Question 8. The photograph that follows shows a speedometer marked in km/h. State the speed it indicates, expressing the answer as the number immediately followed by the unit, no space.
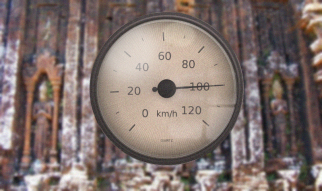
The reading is 100km/h
